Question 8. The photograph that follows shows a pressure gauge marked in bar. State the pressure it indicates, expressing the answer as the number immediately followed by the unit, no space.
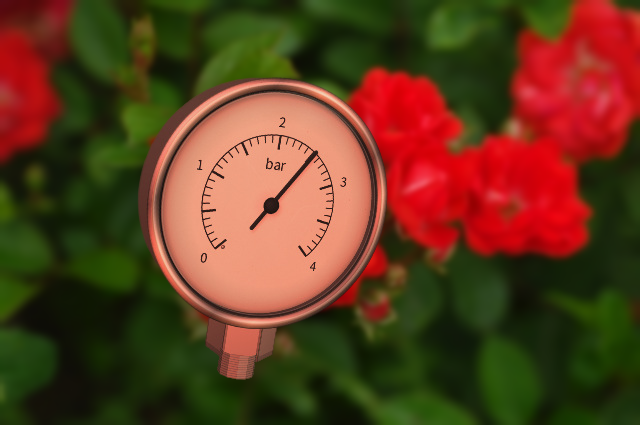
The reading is 2.5bar
